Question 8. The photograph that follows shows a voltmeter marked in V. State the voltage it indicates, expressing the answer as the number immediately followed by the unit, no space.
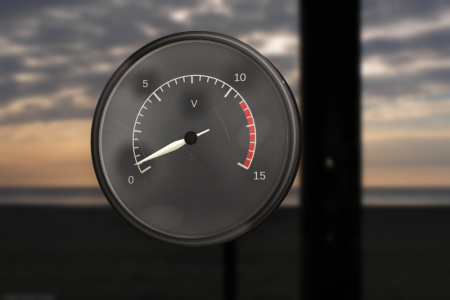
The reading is 0.5V
